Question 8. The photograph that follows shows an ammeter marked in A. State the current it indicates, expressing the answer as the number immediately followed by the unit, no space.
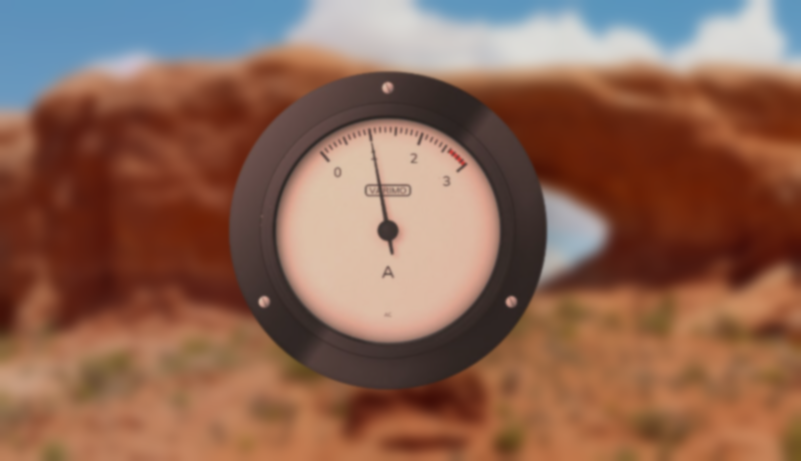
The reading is 1A
